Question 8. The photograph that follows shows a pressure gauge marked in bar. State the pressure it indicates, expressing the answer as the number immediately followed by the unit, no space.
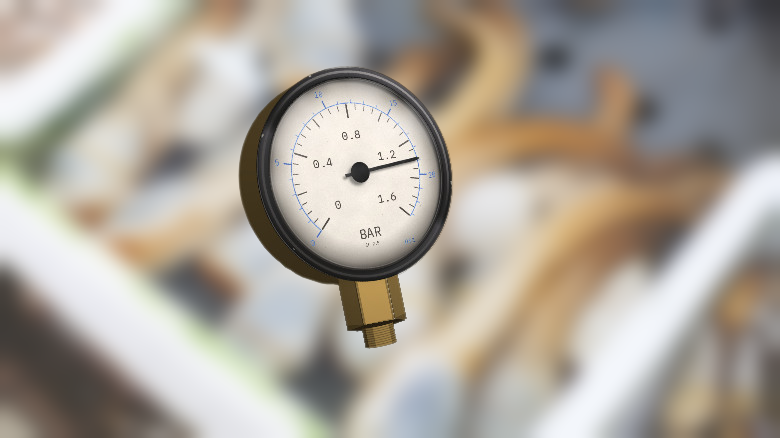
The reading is 1.3bar
